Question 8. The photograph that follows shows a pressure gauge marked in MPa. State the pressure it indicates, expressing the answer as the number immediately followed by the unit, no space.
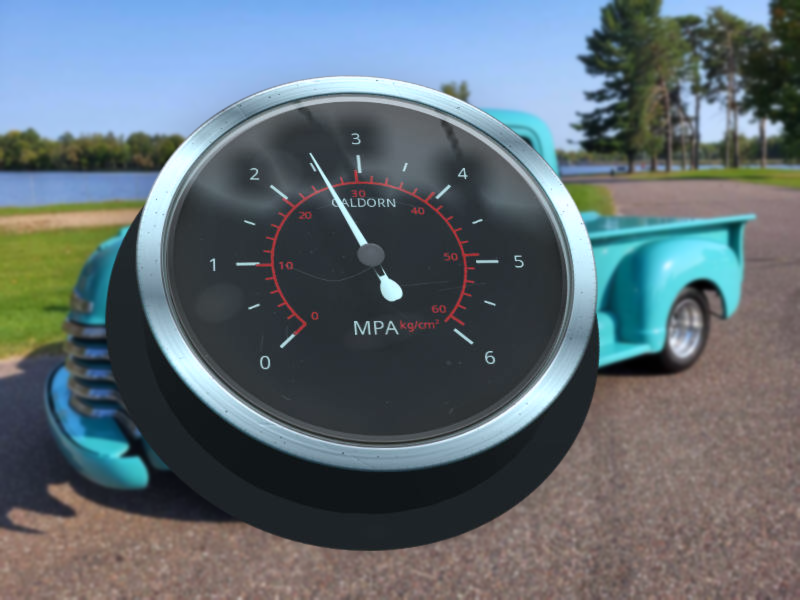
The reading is 2.5MPa
